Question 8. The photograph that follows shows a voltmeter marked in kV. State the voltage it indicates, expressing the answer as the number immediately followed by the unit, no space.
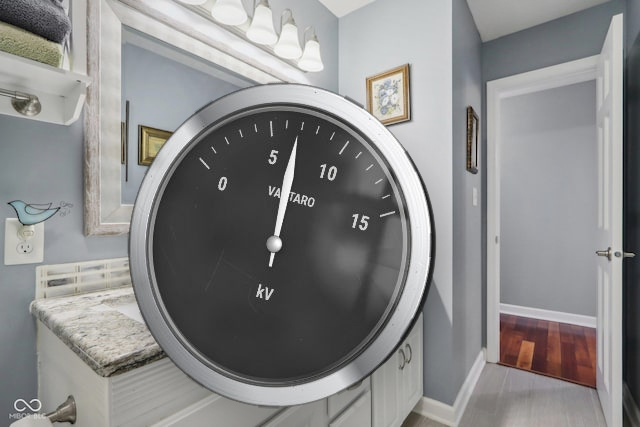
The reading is 7kV
